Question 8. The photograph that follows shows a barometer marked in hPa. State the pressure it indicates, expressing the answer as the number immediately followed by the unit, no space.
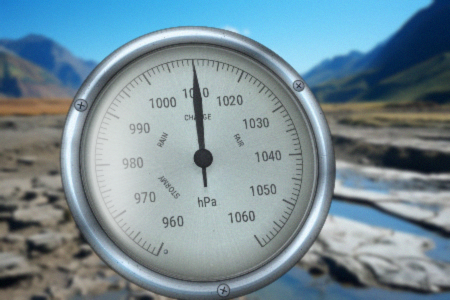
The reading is 1010hPa
